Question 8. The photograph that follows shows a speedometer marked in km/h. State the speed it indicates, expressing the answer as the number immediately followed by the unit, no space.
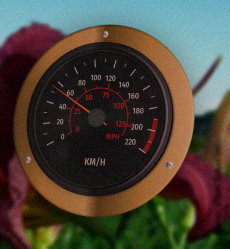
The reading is 55km/h
